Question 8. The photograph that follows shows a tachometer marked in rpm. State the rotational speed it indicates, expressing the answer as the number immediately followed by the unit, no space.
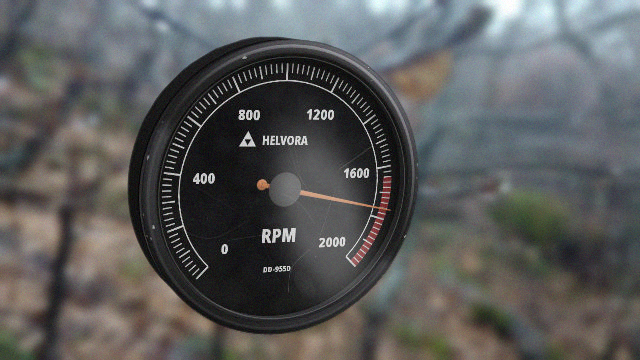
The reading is 1760rpm
